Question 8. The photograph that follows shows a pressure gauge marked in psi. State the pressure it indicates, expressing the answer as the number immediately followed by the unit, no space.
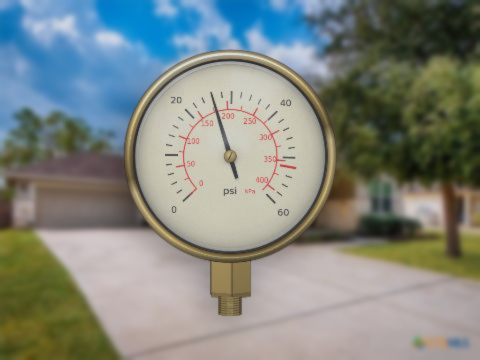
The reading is 26psi
